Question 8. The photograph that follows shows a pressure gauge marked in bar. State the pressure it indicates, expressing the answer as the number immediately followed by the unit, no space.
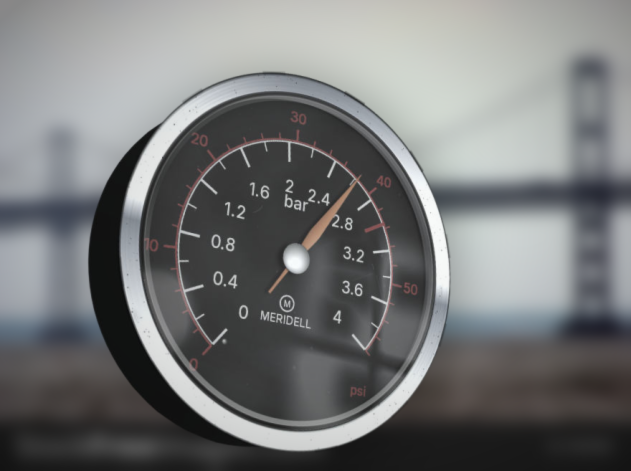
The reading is 2.6bar
